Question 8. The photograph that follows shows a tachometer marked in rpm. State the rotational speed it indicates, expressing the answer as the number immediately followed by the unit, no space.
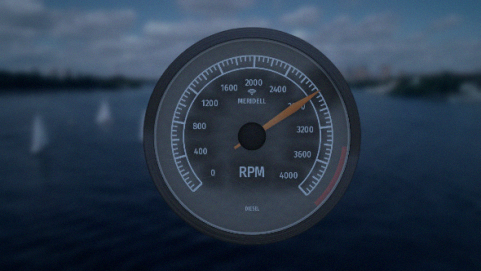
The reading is 2800rpm
